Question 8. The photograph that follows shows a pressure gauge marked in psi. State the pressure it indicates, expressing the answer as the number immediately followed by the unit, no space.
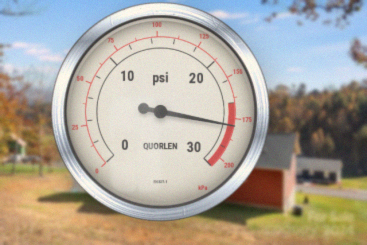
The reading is 26psi
